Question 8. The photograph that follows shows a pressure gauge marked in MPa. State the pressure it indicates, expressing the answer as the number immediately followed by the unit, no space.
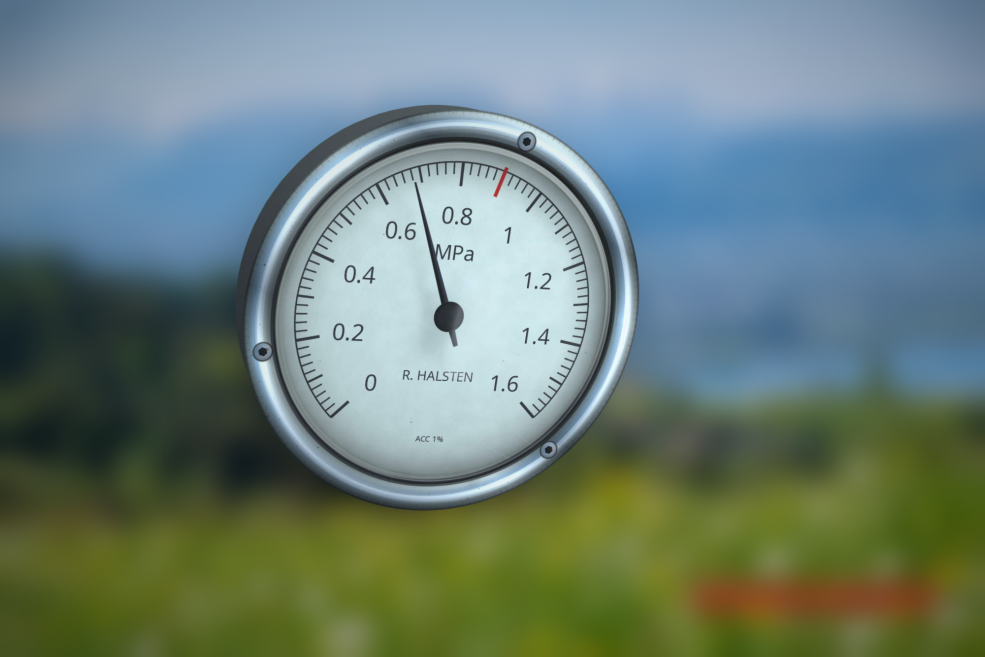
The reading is 0.68MPa
